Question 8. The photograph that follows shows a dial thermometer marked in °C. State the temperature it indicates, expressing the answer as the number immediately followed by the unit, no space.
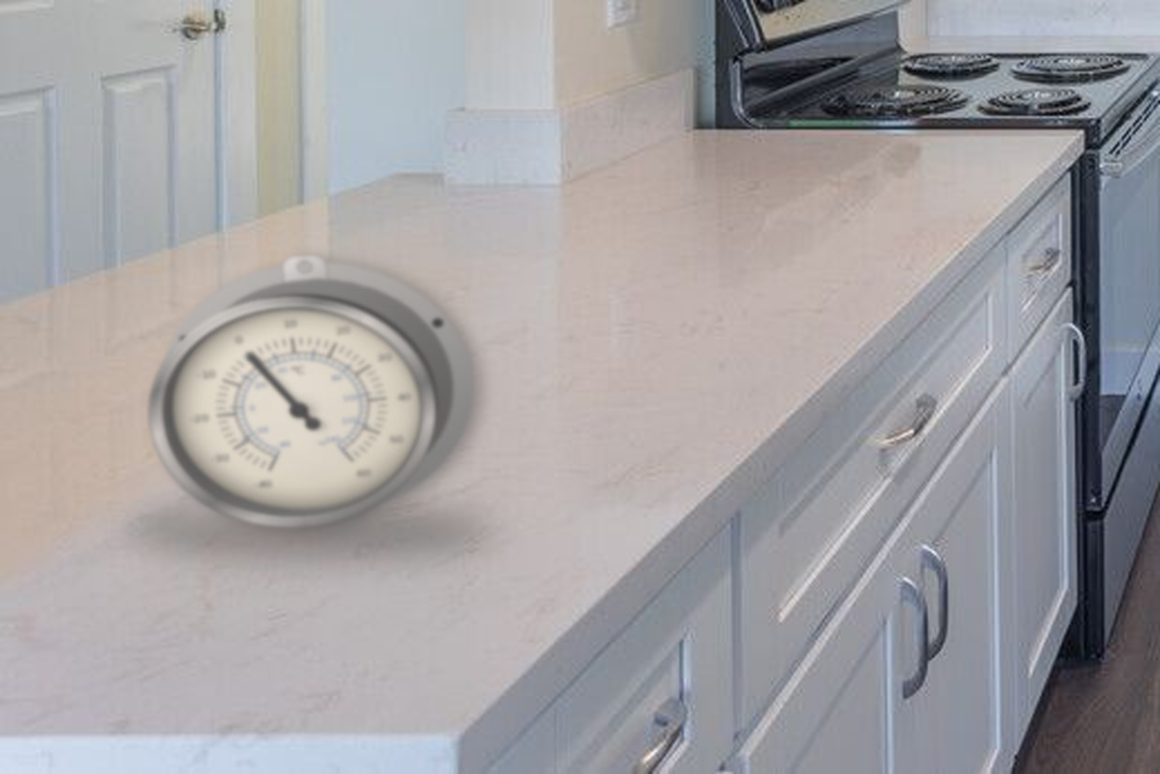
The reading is 0°C
